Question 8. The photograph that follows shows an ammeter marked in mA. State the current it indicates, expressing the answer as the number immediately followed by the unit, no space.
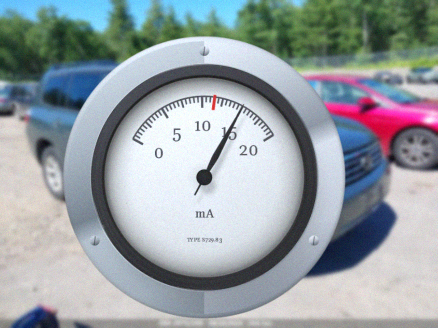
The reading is 15mA
